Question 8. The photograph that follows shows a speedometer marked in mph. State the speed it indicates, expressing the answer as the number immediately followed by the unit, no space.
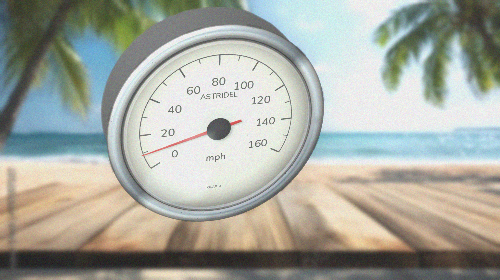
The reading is 10mph
